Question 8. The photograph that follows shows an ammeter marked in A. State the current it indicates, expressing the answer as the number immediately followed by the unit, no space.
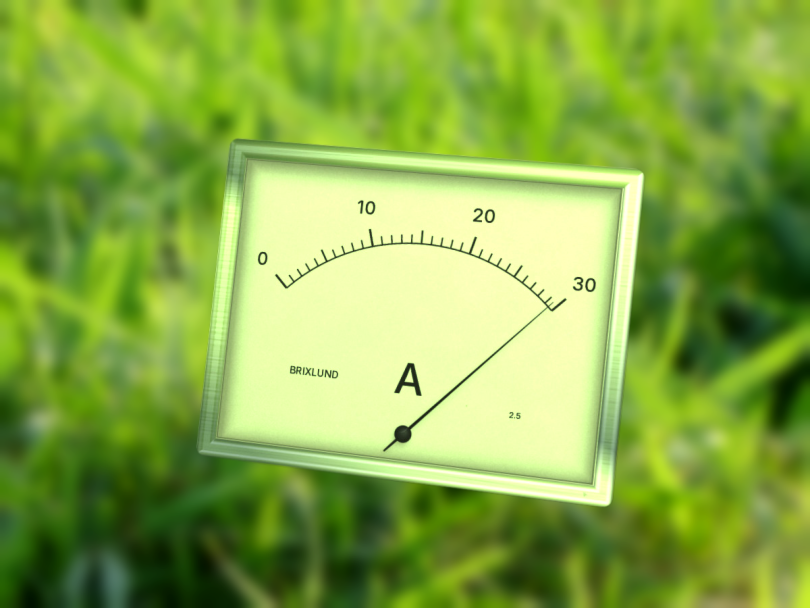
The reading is 29.5A
